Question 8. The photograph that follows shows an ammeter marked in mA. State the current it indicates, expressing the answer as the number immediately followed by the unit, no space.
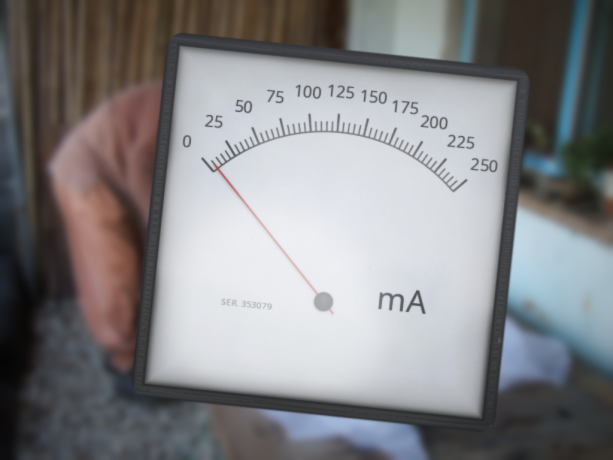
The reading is 5mA
